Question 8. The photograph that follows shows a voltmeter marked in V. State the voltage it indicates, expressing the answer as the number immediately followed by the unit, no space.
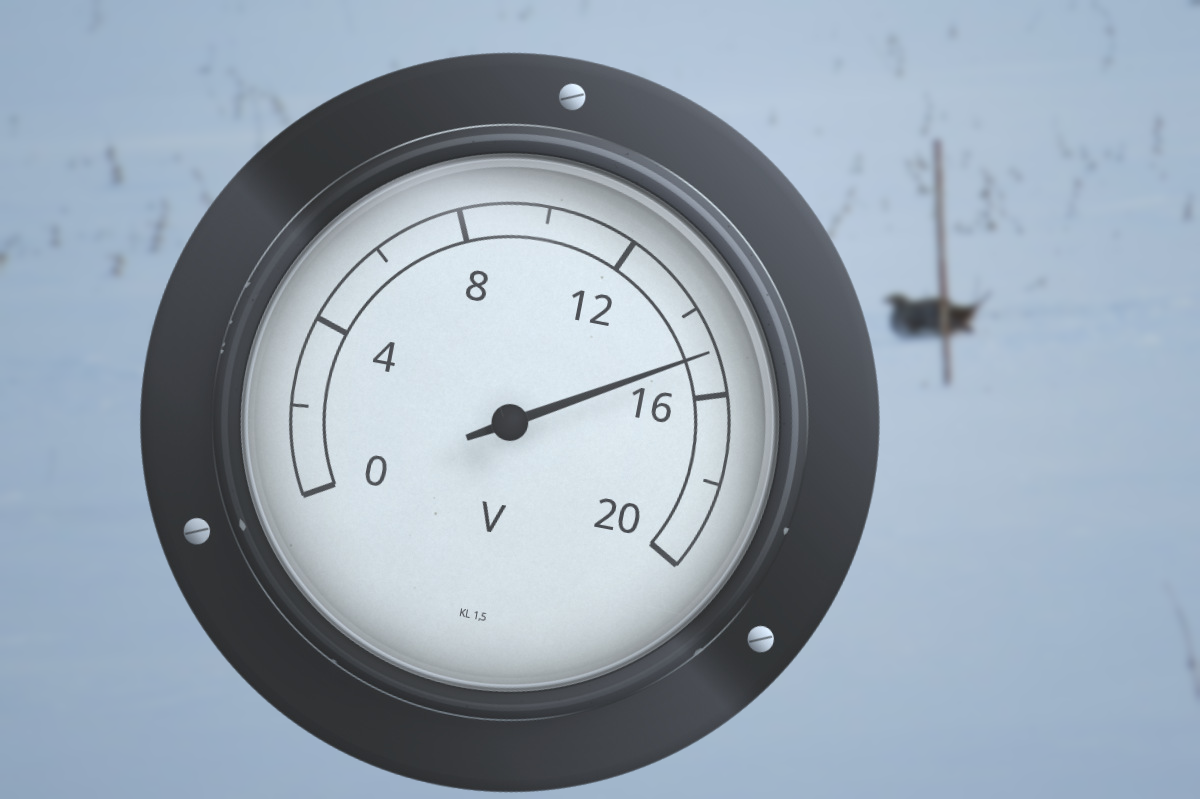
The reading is 15V
